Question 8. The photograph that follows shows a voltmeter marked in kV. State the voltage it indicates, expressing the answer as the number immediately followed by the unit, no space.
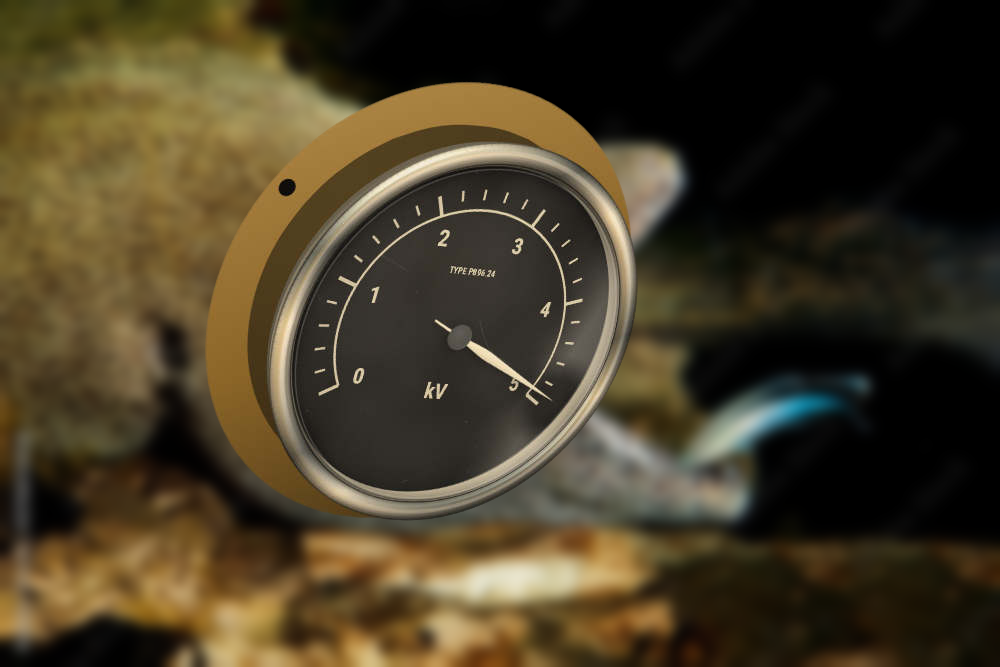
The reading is 4.9kV
